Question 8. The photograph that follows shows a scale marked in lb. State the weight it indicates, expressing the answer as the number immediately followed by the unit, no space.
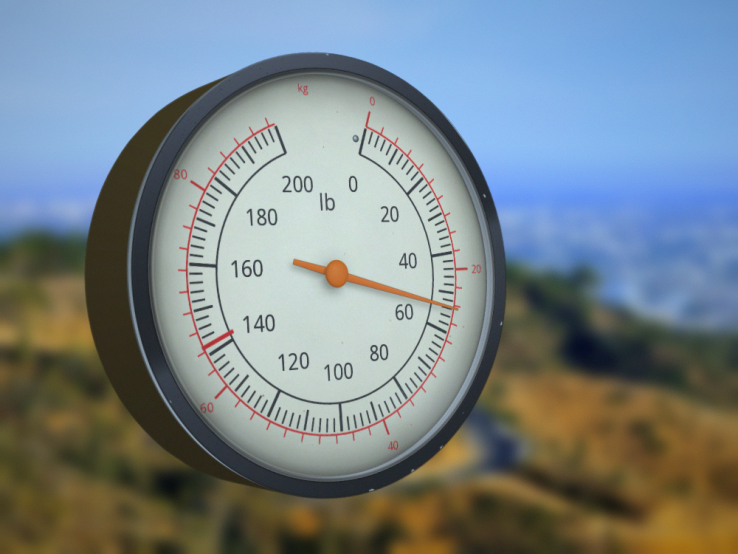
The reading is 54lb
